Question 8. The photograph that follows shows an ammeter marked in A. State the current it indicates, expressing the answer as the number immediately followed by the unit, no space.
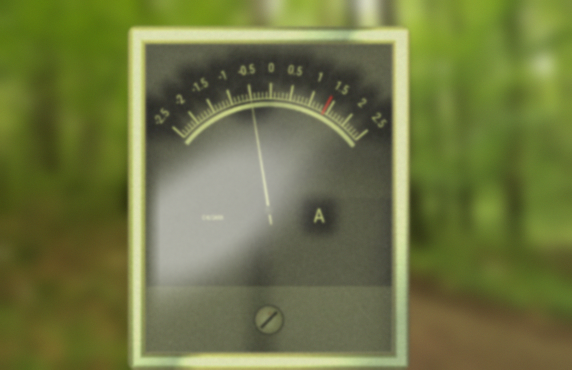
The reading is -0.5A
